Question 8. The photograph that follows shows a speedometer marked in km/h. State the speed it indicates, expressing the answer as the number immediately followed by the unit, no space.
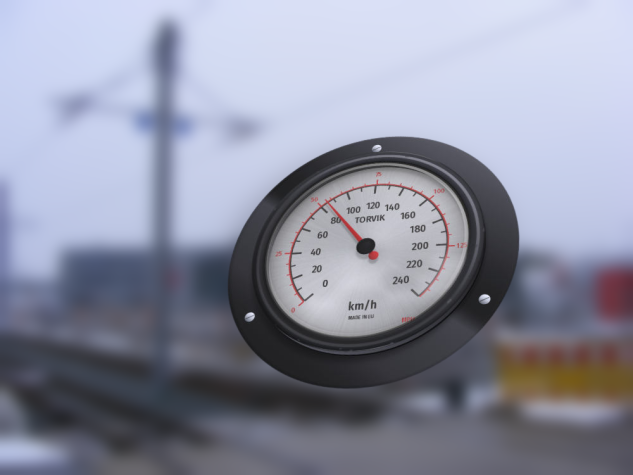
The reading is 85km/h
